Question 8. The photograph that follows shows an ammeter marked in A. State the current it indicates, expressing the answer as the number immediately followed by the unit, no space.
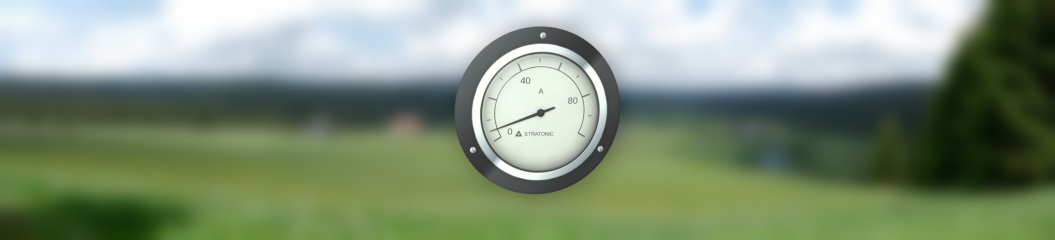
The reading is 5A
